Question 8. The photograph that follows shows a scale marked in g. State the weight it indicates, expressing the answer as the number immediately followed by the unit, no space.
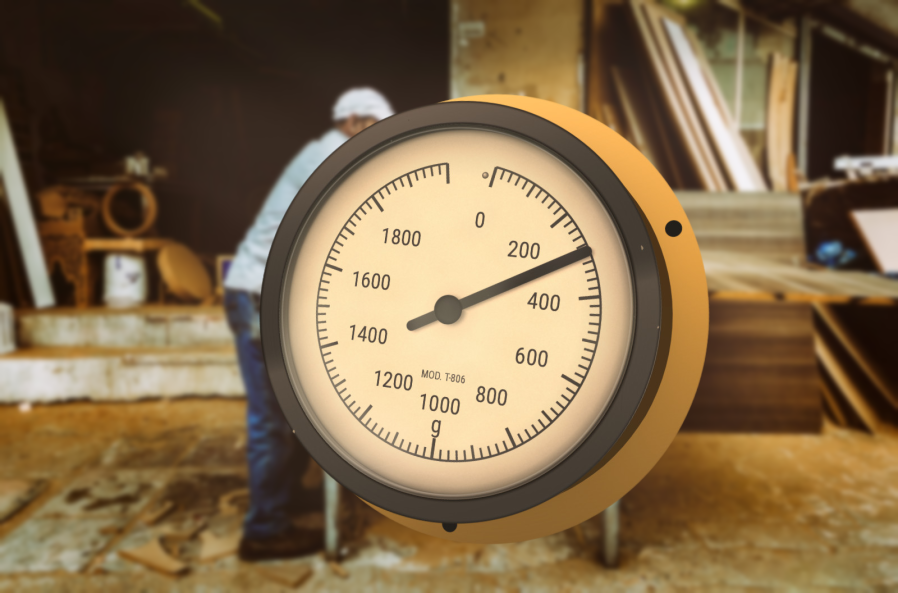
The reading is 300g
